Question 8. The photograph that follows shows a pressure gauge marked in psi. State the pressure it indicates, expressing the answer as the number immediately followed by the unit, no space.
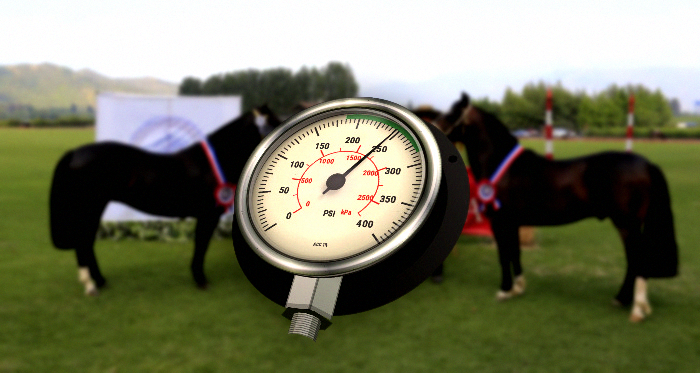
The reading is 250psi
